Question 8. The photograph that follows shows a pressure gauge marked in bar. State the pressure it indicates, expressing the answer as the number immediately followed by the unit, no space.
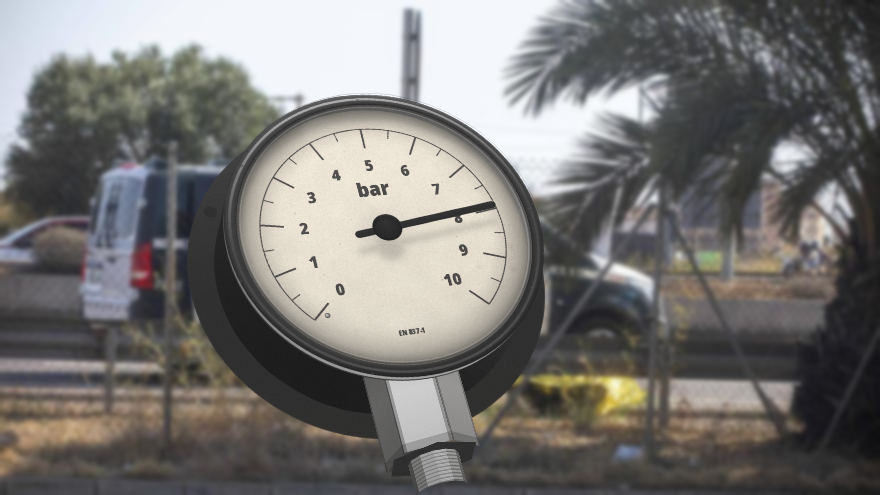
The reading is 8bar
